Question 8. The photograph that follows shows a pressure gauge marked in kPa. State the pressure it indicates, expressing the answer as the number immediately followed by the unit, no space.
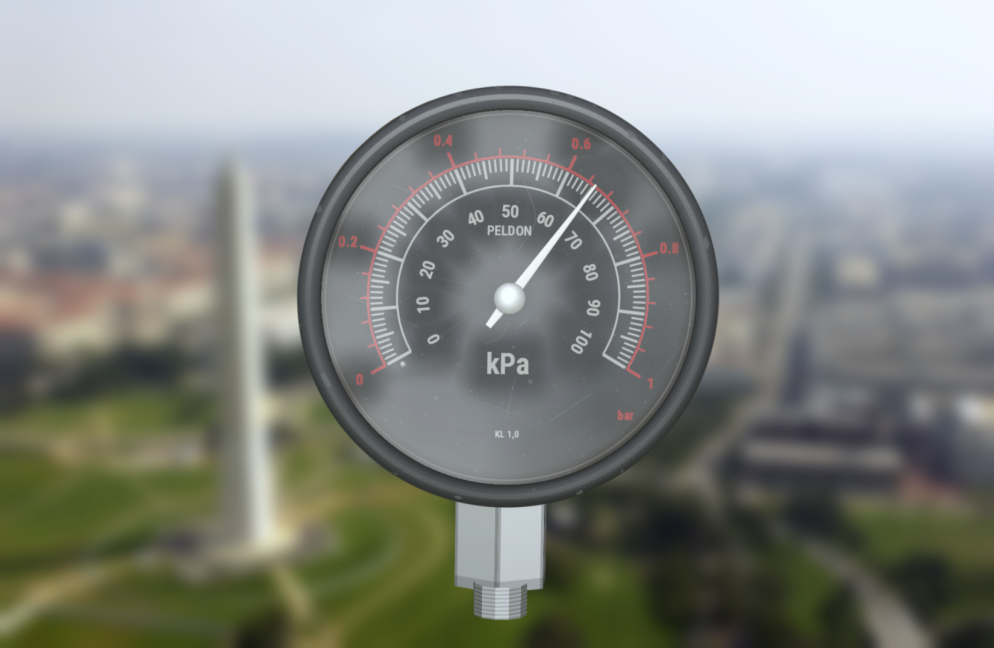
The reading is 65kPa
